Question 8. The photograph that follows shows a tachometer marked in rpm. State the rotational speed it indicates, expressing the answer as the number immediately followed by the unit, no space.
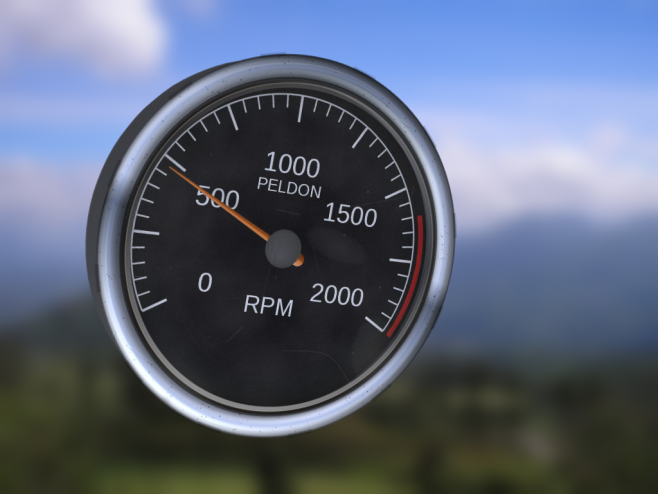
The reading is 475rpm
